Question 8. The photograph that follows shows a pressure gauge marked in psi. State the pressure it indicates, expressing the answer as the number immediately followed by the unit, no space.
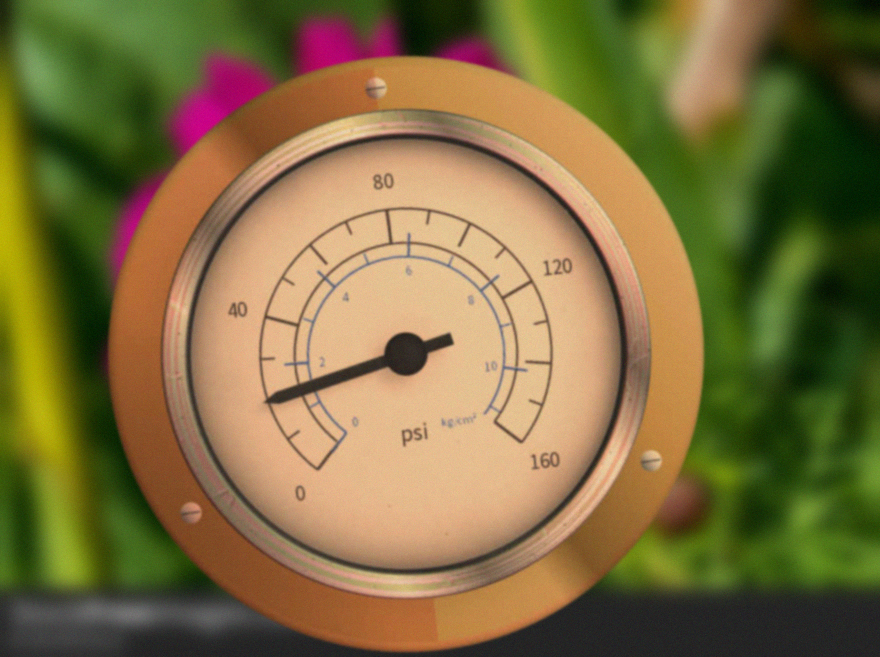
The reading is 20psi
